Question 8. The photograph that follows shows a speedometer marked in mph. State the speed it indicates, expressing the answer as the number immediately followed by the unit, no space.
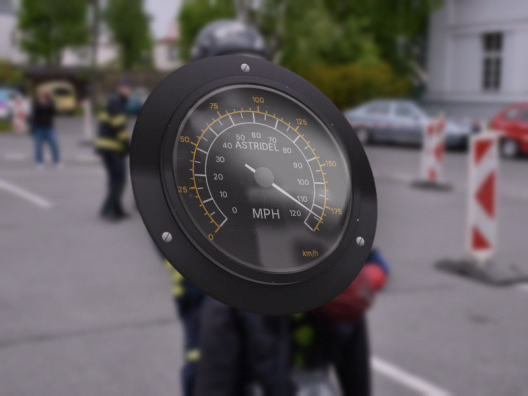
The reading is 115mph
